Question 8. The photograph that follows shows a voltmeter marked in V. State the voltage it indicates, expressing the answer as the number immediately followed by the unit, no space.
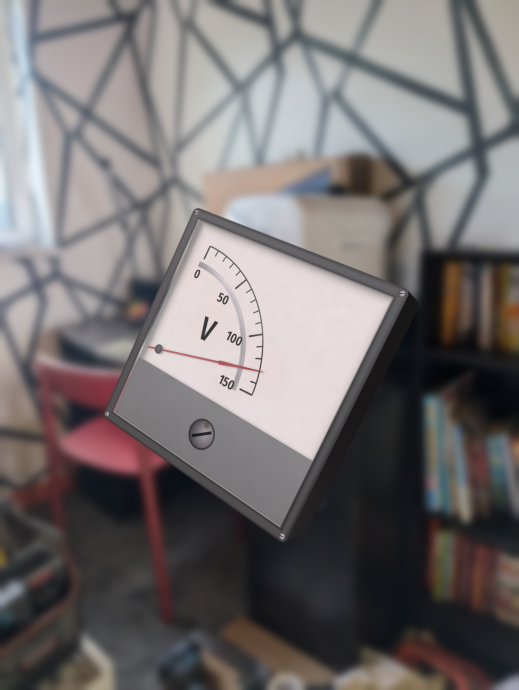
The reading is 130V
